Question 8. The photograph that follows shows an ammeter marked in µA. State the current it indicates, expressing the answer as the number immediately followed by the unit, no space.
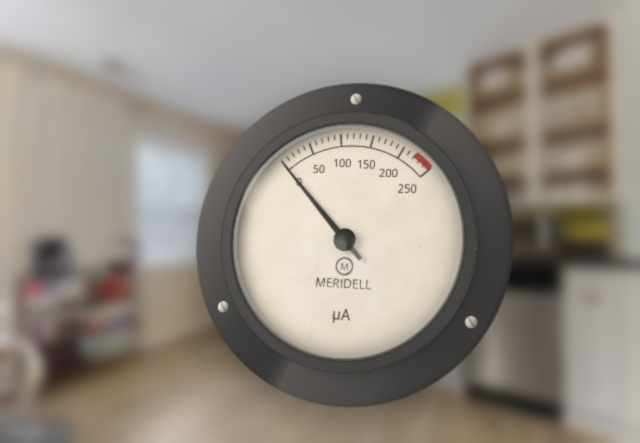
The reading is 0µA
